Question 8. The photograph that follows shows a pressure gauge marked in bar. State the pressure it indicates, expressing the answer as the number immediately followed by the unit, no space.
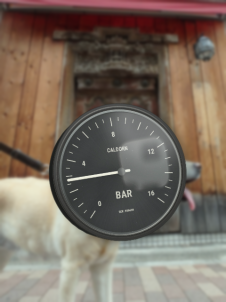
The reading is 2.75bar
